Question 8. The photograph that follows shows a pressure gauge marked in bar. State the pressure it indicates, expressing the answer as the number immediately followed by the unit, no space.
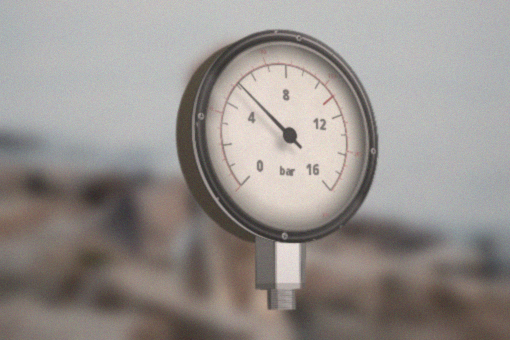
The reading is 5bar
